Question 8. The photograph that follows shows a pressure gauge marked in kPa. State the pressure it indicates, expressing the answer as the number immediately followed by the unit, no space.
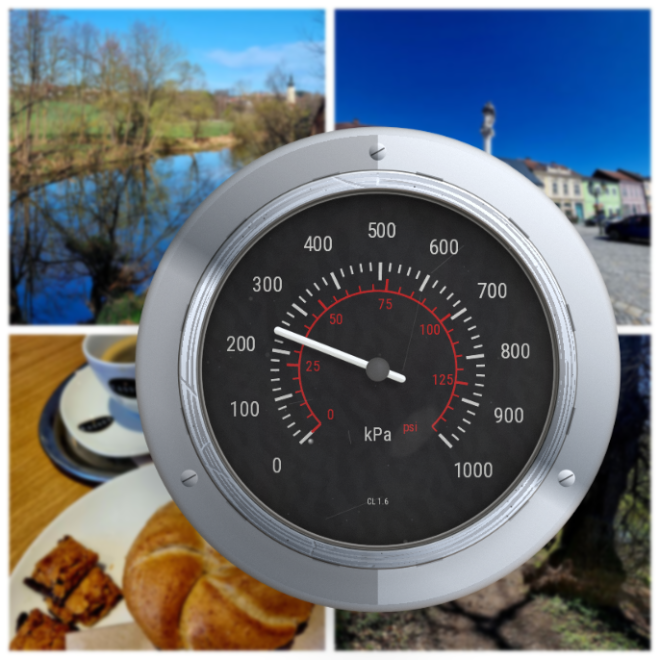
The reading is 240kPa
